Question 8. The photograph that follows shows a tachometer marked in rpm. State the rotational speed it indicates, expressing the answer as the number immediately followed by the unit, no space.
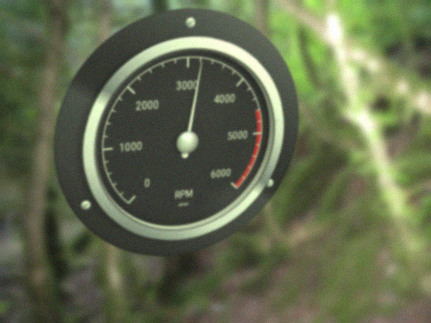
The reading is 3200rpm
